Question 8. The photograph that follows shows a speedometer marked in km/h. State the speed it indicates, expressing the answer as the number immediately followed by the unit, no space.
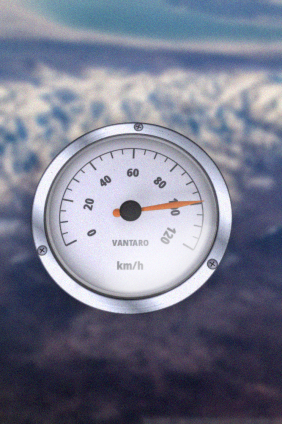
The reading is 100km/h
